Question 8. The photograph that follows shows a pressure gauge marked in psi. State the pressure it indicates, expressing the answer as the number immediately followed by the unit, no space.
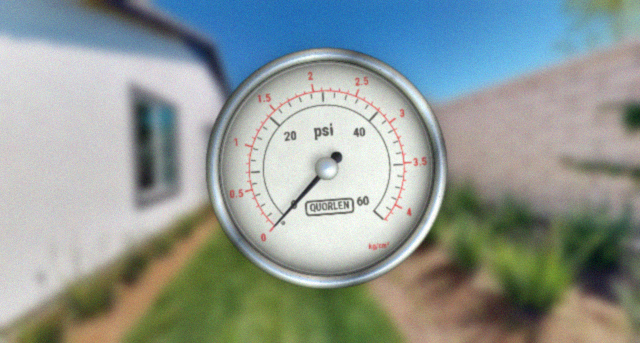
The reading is 0psi
